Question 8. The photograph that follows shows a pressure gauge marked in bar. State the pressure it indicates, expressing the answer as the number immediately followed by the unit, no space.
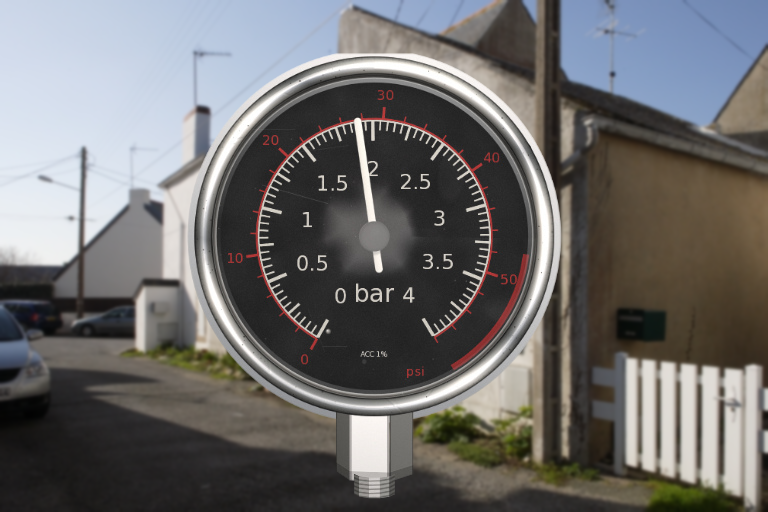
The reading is 1.9bar
